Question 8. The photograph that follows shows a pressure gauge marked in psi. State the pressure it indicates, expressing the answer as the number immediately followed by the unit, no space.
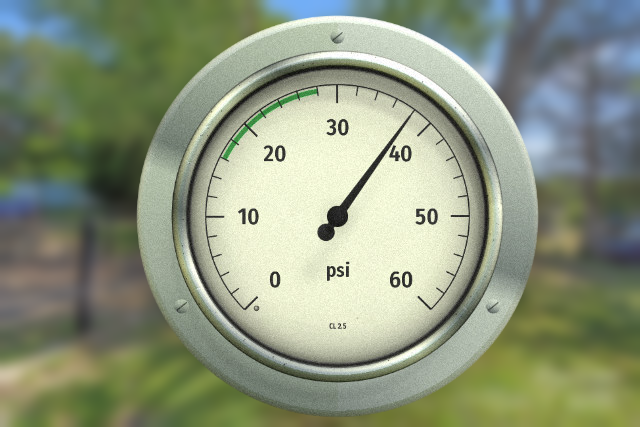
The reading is 38psi
